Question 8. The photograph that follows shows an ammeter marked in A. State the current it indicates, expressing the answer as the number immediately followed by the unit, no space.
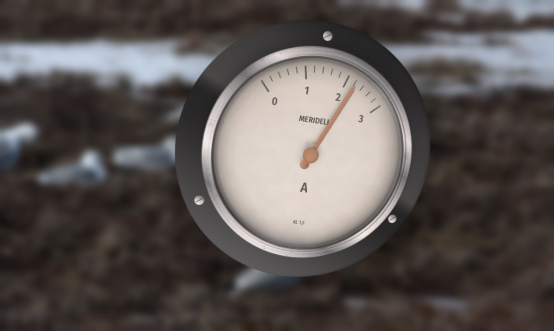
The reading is 2.2A
